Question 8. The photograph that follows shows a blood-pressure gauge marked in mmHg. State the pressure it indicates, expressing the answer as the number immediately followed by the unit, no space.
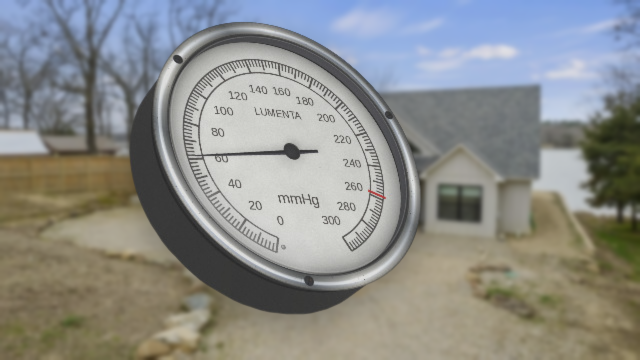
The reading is 60mmHg
